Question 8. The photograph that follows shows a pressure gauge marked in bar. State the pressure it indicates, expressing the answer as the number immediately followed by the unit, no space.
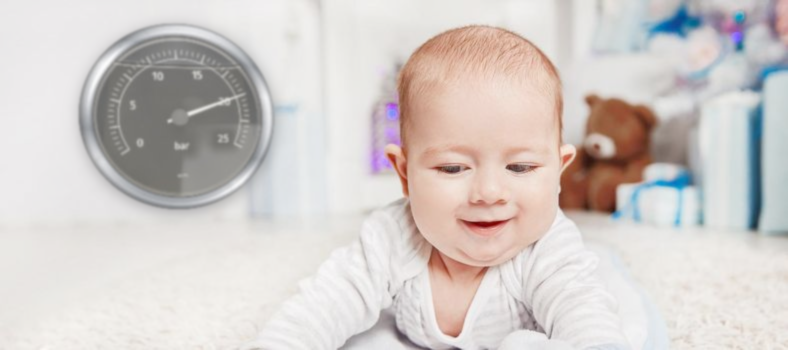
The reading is 20bar
